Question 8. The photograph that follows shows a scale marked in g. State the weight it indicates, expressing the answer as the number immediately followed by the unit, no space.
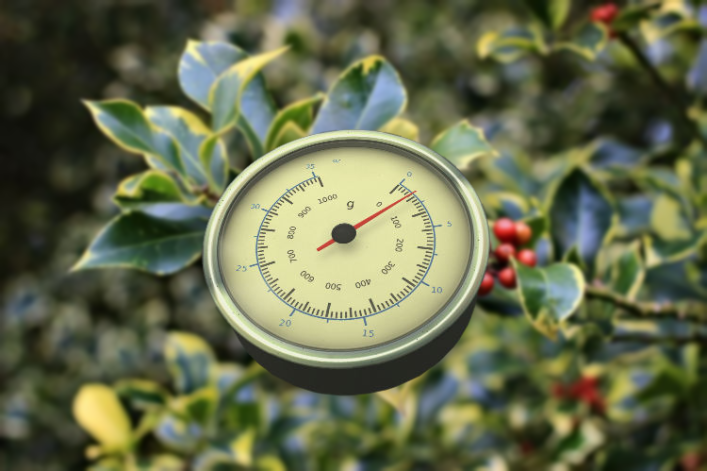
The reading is 50g
